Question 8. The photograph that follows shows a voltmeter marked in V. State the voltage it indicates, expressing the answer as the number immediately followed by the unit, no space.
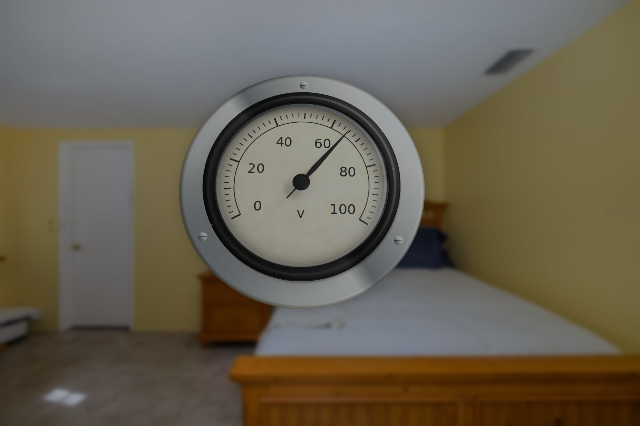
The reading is 66V
